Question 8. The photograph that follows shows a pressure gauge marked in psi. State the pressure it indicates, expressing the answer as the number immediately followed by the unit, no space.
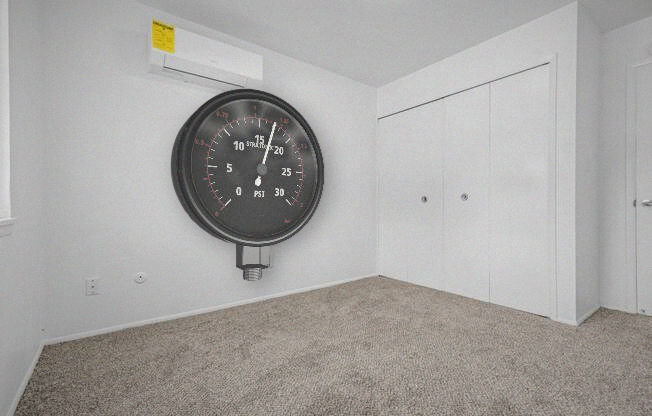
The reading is 17psi
